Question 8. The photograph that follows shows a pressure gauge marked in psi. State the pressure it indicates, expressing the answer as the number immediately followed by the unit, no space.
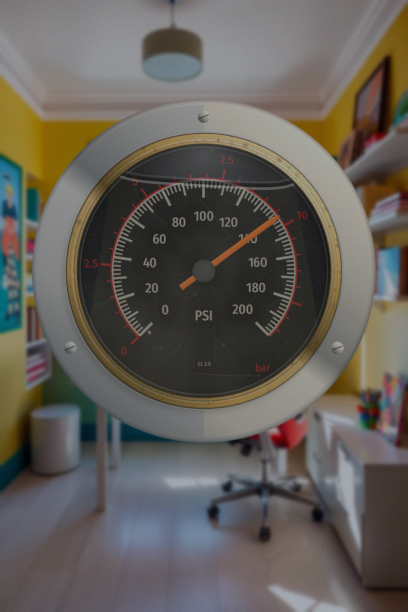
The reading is 140psi
